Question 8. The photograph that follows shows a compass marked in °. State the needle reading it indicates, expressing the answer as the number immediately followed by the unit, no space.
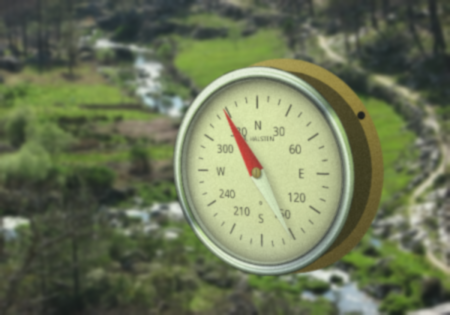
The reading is 330°
